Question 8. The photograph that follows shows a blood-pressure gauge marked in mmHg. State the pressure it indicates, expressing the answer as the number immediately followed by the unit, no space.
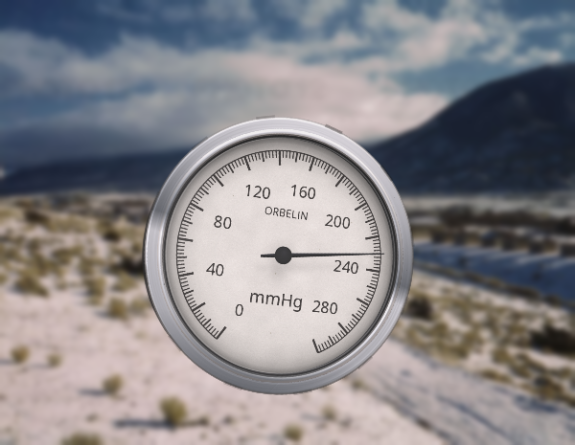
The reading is 230mmHg
